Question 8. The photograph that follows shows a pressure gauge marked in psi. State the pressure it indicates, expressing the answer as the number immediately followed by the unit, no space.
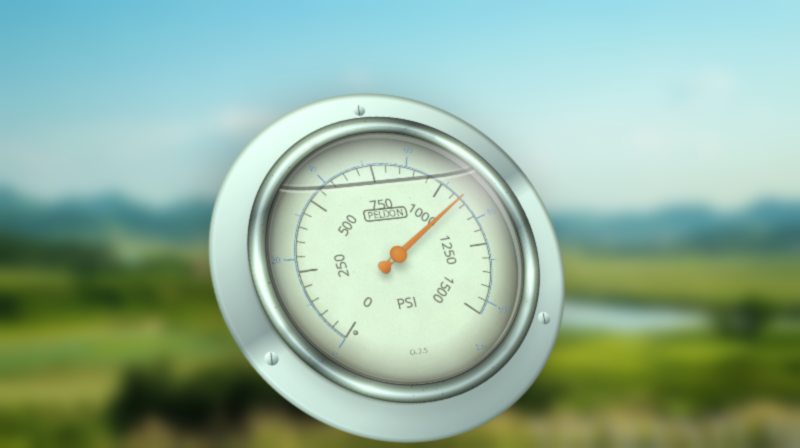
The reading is 1075psi
